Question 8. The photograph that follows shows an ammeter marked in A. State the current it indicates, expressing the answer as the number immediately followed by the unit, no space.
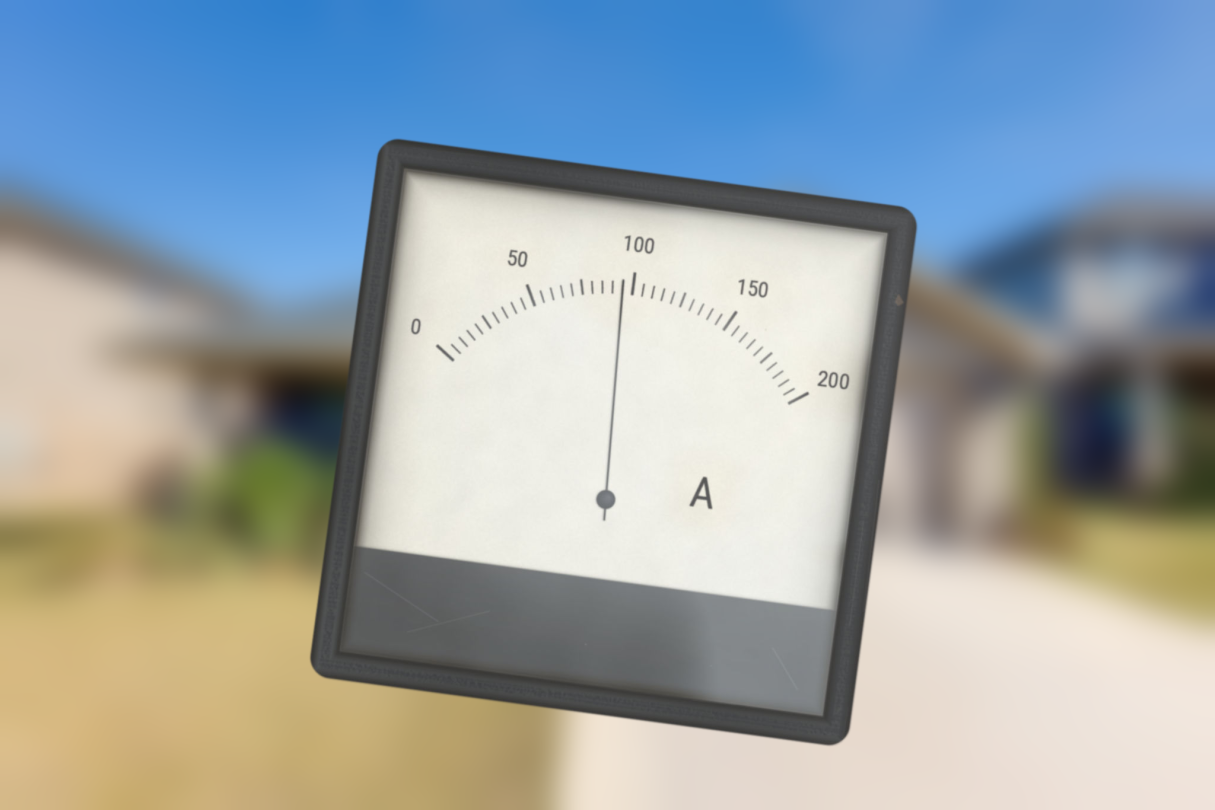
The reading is 95A
